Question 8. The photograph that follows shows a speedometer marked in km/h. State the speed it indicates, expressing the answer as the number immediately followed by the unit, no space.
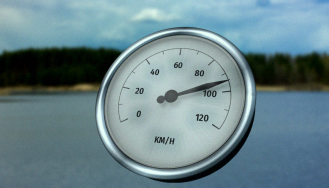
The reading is 95km/h
